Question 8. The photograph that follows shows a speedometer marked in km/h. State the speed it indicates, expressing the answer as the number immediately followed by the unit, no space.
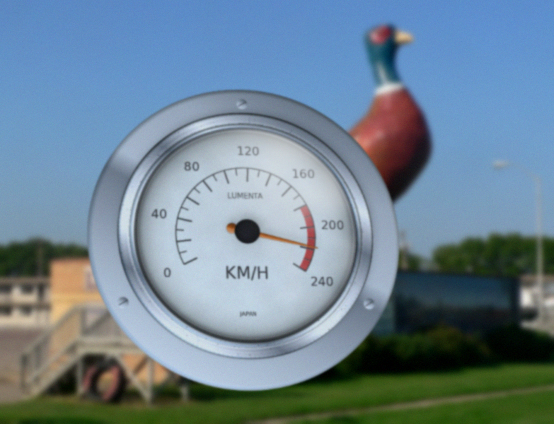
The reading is 220km/h
